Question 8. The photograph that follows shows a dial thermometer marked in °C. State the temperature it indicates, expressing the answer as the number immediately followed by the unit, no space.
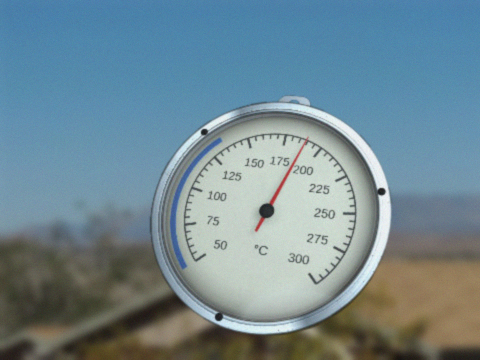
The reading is 190°C
